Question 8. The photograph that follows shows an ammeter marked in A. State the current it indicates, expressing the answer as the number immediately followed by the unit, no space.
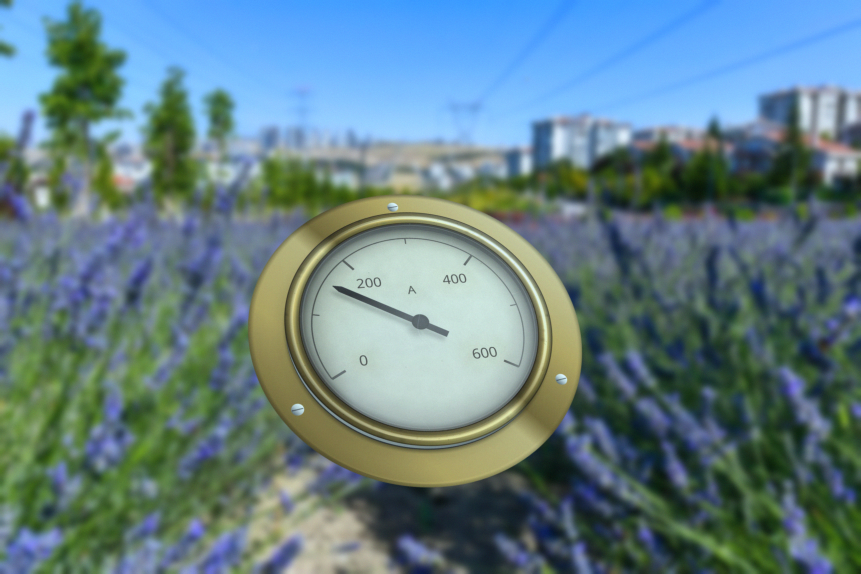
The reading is 150A
